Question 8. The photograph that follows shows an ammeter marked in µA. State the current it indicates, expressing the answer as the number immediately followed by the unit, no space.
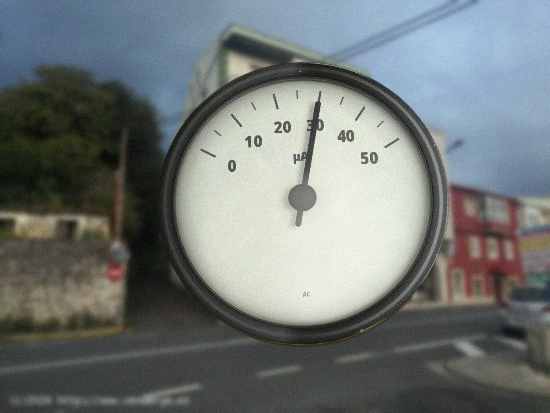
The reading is 30µA
